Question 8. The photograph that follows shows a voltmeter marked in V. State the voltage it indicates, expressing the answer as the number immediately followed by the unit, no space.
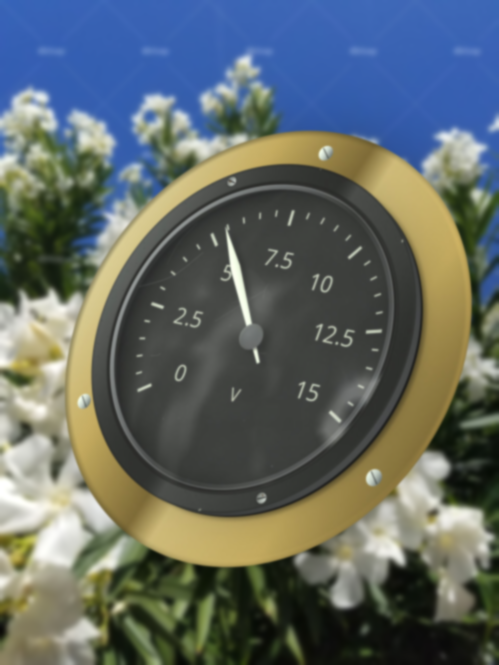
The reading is 5.5V
